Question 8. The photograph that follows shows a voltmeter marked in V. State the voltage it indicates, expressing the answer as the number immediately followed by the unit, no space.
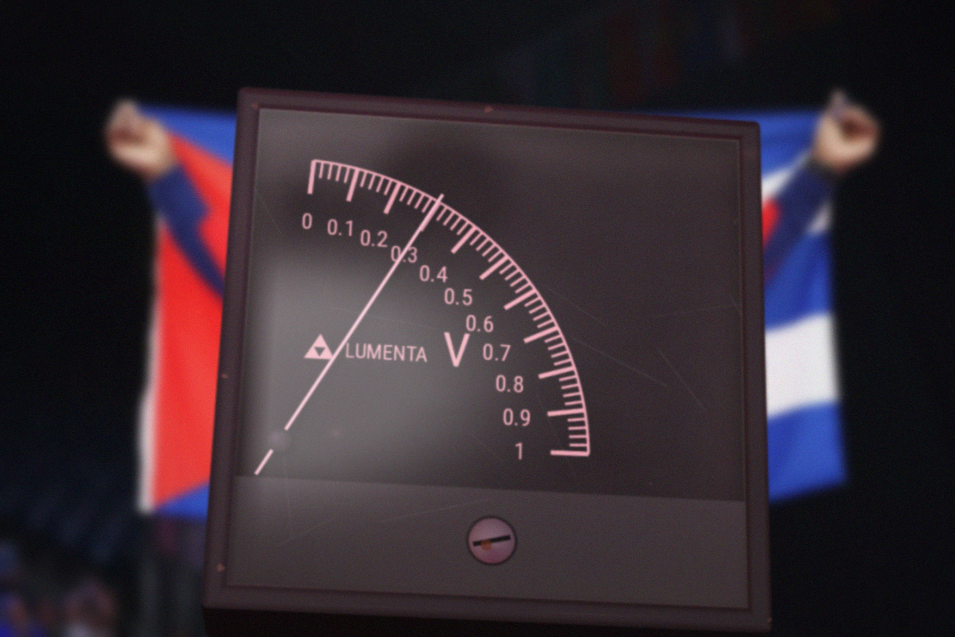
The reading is 0.3V
